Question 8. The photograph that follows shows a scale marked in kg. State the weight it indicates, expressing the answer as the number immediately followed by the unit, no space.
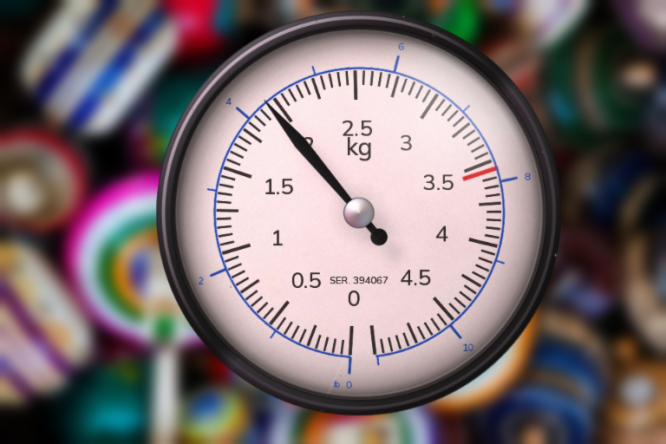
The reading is 1.95kg
